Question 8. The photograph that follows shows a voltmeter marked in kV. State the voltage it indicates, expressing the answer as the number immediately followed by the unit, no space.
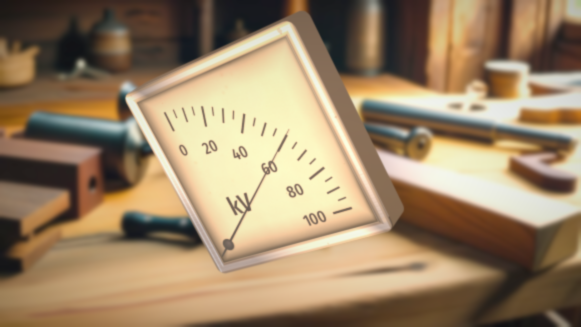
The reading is 60kV
